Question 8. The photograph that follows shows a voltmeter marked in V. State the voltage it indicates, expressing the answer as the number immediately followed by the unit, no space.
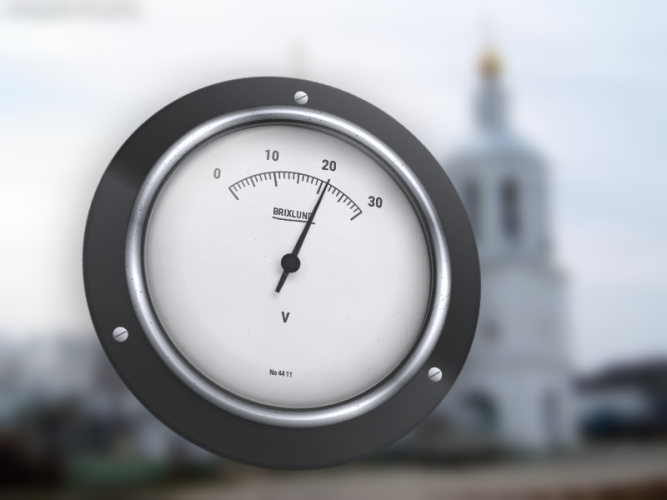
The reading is 21V
